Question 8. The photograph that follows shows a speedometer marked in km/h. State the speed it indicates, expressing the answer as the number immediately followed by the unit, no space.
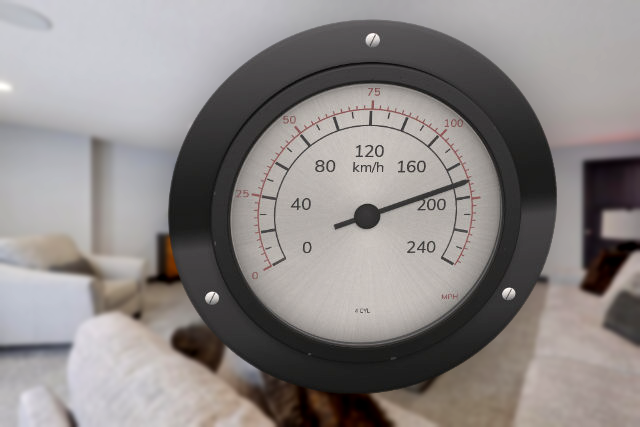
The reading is 190km/h
